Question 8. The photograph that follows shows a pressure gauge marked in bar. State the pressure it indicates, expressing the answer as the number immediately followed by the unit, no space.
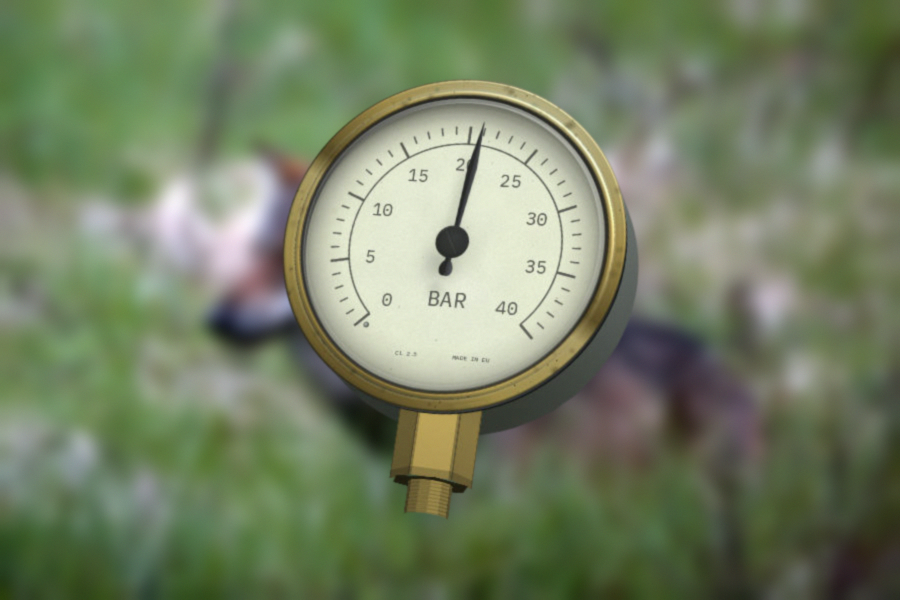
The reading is 21bar
